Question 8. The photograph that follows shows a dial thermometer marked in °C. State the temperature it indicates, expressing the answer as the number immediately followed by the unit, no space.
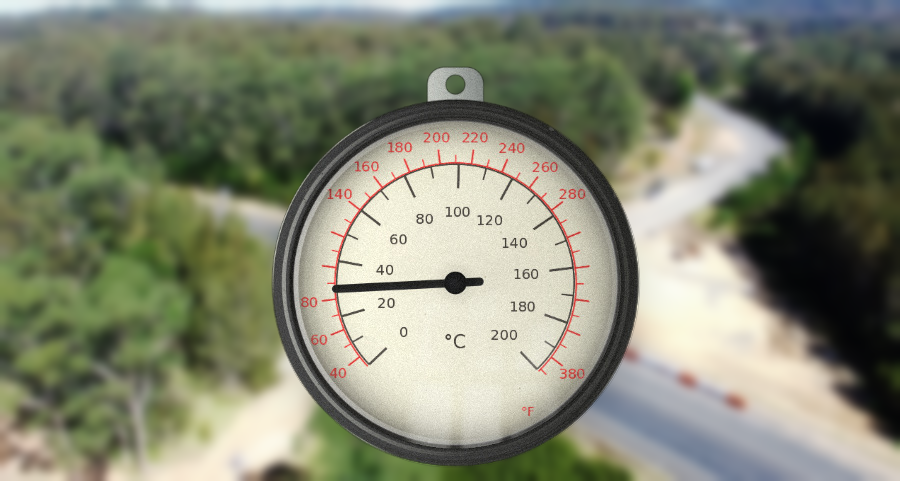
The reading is 30°C
